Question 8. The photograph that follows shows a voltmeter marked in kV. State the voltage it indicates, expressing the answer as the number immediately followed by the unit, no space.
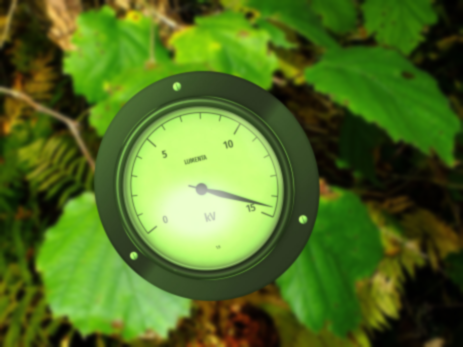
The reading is 14.5kV
